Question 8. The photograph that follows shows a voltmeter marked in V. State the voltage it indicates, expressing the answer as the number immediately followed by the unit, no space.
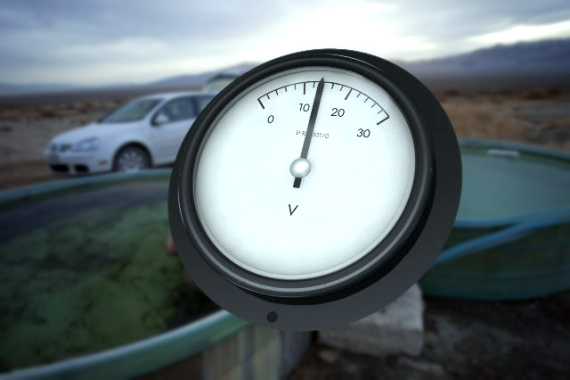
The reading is 14V
